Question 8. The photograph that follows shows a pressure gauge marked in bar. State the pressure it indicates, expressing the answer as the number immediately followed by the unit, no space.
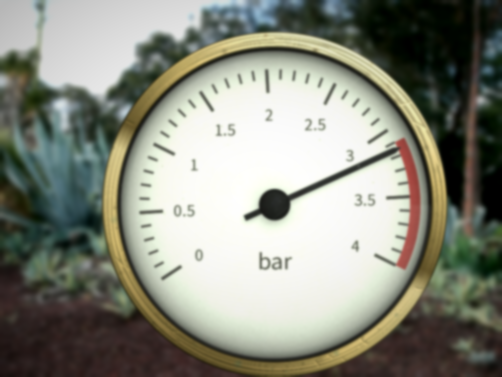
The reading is 3.15bar
